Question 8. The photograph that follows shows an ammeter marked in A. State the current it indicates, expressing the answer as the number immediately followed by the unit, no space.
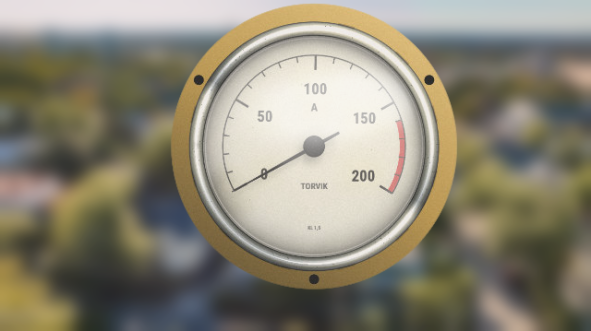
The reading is 0A
